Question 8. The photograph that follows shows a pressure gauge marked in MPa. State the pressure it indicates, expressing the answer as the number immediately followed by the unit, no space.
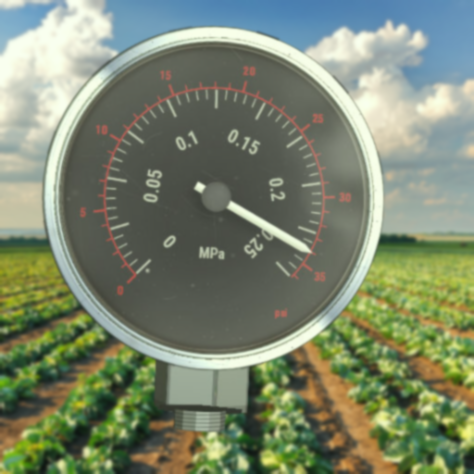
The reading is 0.235MPa
